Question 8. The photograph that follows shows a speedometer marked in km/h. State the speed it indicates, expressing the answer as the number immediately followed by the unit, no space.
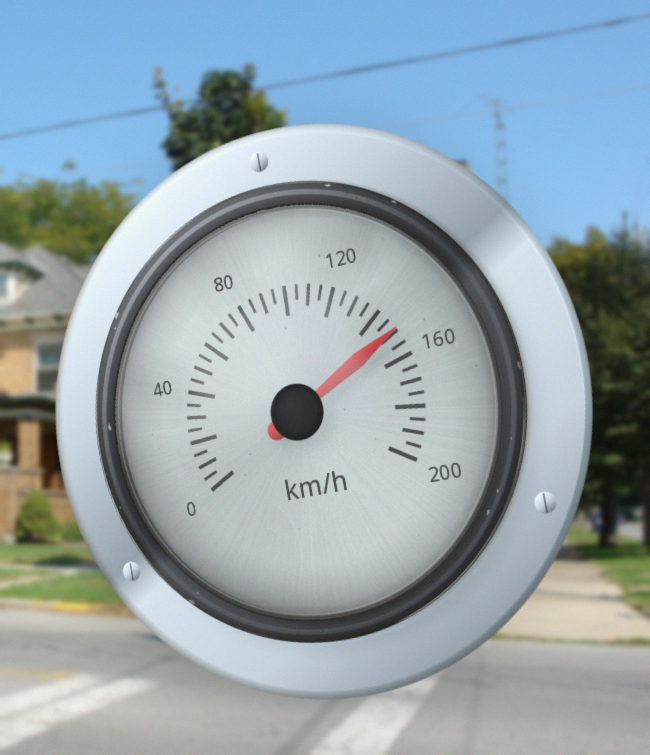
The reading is 150km/h
